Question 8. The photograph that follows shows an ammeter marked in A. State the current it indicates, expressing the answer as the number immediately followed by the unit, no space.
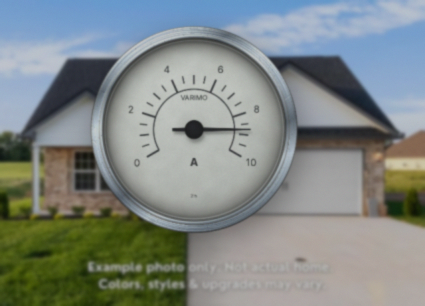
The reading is 8.75A
